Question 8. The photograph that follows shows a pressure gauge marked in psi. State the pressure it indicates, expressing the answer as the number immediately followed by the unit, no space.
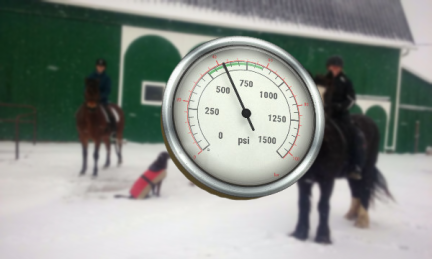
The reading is 600psi
